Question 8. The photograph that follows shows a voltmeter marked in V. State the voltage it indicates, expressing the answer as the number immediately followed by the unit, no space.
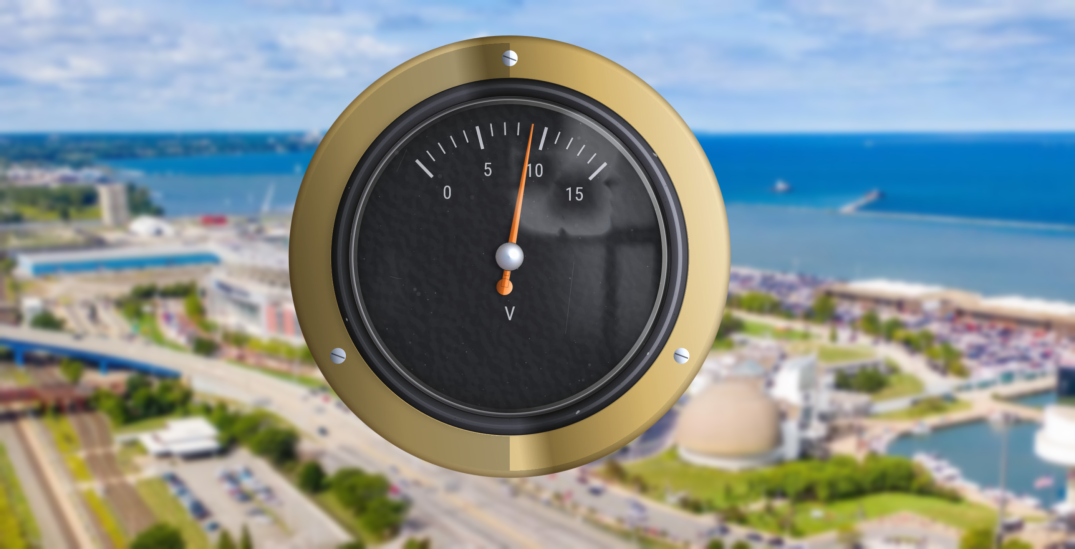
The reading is 9V
